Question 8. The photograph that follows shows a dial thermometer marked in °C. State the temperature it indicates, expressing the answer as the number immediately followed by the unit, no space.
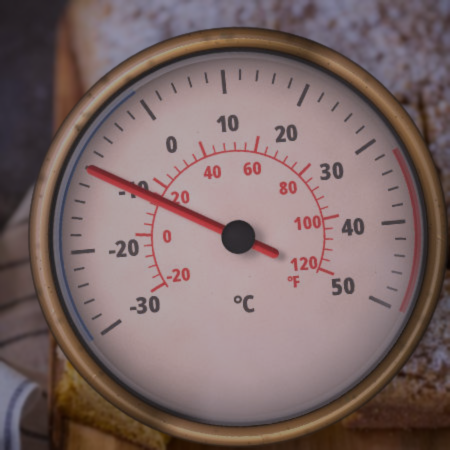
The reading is -10°C
